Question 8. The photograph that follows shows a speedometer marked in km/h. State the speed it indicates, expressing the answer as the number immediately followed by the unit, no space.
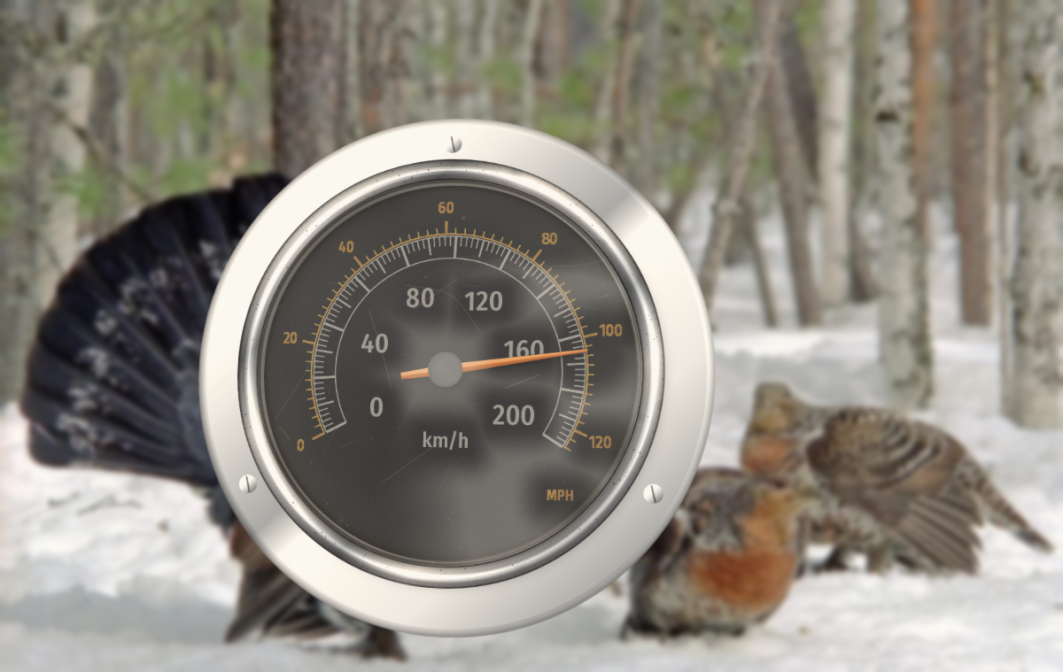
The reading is 166km/h
